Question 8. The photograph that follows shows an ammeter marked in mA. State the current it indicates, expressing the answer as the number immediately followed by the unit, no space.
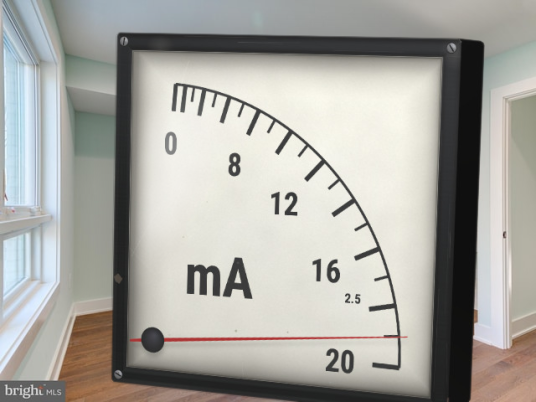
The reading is 19mA
